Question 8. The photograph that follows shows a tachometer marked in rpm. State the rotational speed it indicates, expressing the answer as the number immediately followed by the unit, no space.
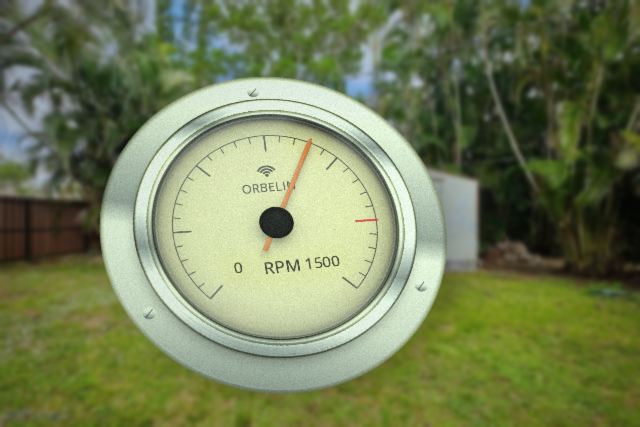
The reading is 900rpm
